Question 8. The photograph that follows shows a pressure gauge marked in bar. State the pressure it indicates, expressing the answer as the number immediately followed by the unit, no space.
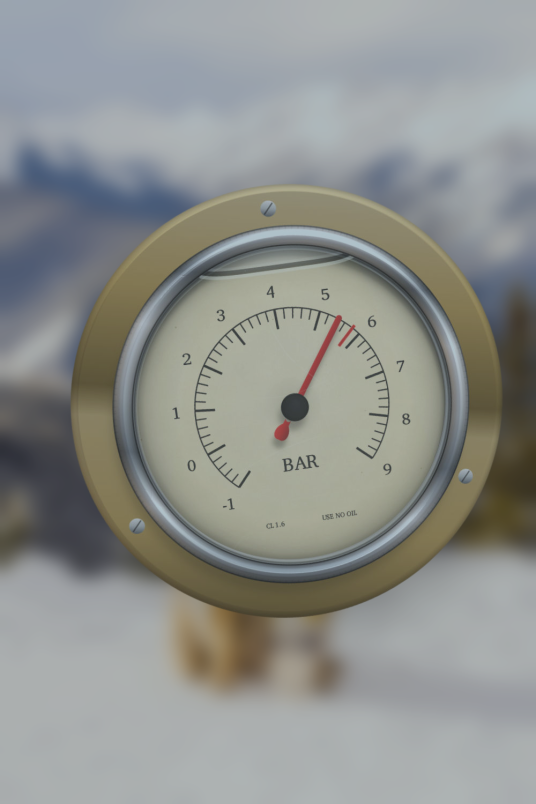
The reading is 5.4bar
